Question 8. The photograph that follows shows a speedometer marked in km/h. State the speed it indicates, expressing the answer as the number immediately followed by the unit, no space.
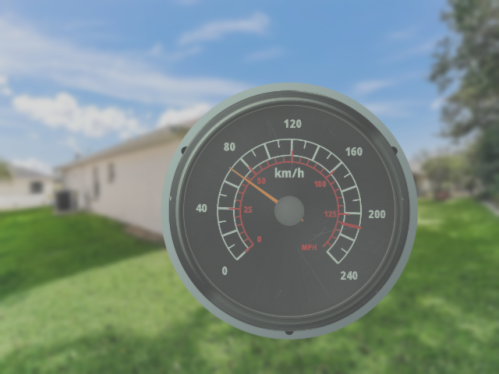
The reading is 70km/h
